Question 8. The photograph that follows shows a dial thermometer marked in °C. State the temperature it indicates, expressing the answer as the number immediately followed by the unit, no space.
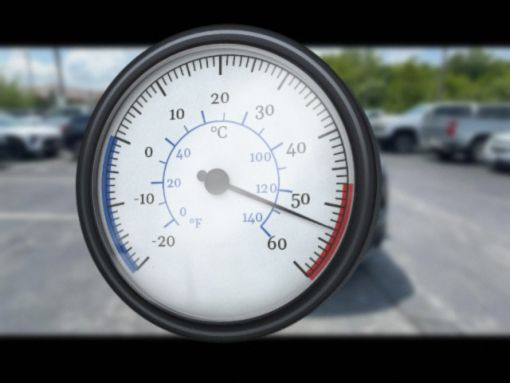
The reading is 53°C
